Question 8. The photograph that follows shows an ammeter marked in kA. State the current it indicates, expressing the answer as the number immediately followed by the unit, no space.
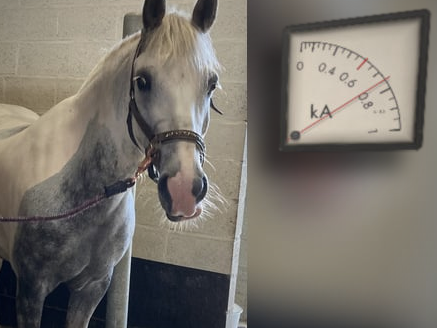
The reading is 0.75kA
